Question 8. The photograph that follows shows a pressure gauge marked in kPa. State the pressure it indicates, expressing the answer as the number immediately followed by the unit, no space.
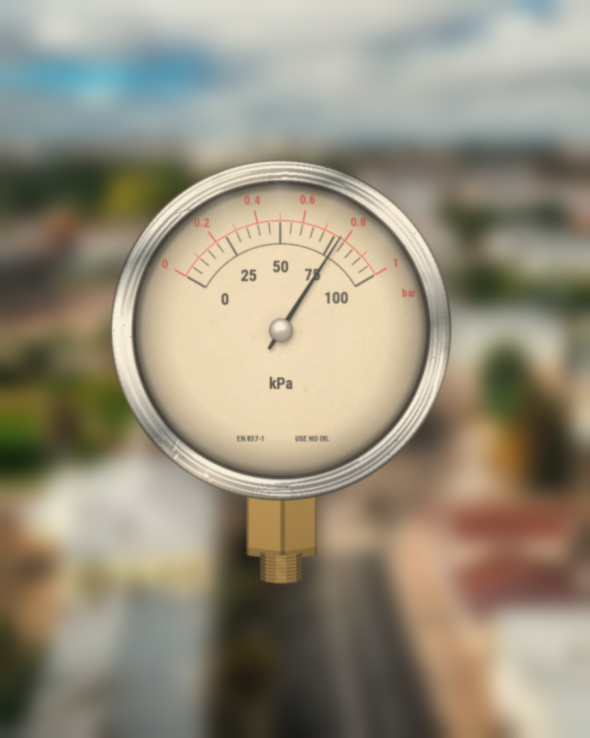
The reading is 77.5kPa
